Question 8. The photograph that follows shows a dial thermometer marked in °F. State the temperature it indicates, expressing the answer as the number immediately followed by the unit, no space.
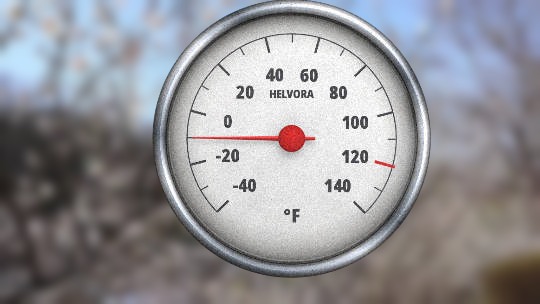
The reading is -10°F
